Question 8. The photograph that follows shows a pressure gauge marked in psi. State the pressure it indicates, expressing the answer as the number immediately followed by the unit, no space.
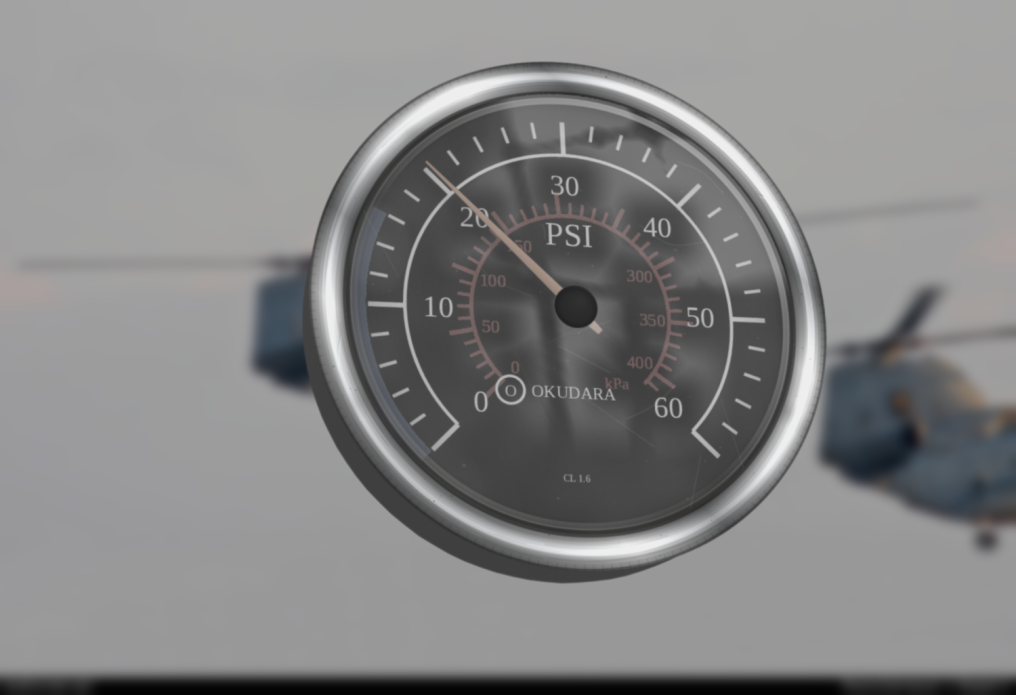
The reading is 20psi
